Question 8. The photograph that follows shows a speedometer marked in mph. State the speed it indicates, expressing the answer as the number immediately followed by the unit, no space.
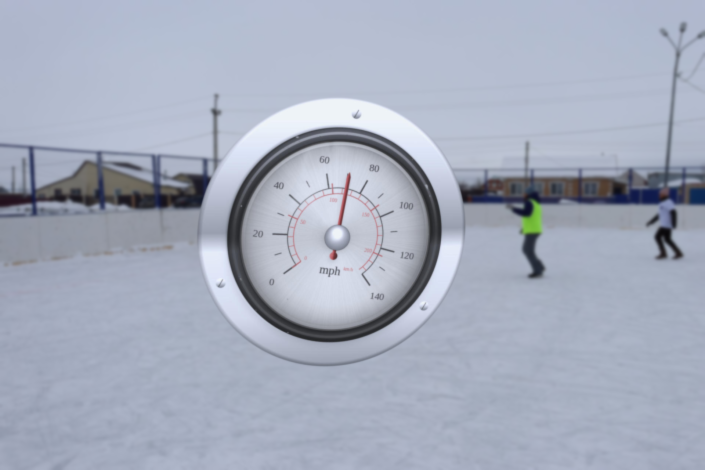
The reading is 70mph
